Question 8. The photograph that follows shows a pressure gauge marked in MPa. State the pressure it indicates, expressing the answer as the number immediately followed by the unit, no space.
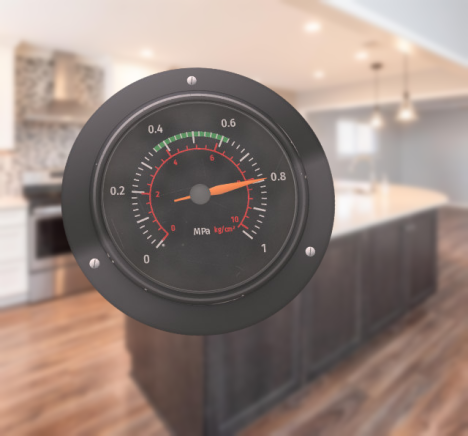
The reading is 0.8MPa
